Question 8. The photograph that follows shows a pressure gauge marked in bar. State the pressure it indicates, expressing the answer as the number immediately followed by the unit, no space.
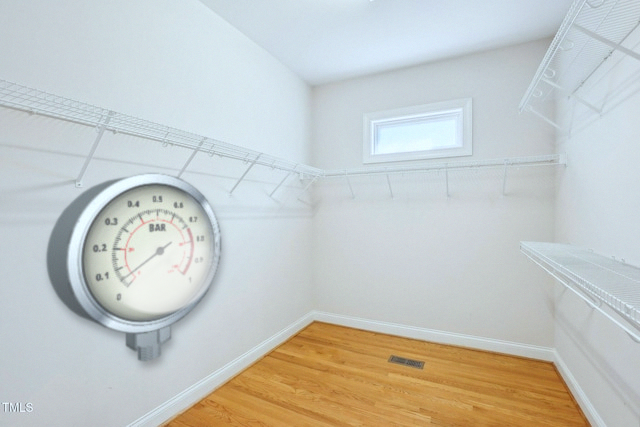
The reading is 0.05bar
